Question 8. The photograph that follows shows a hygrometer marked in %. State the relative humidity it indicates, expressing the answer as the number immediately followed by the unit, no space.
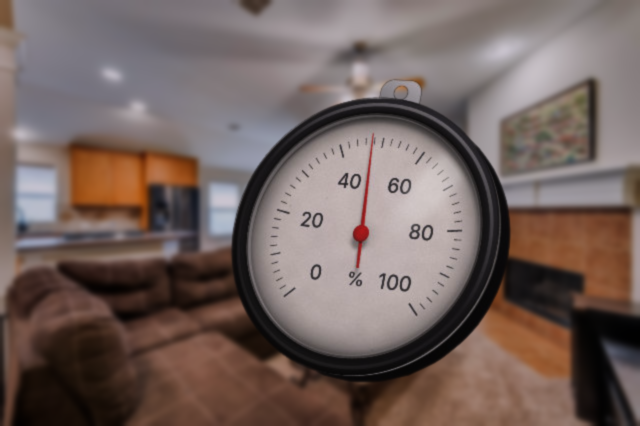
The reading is 48%
